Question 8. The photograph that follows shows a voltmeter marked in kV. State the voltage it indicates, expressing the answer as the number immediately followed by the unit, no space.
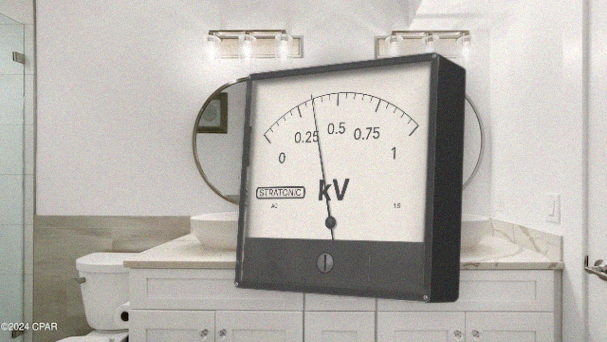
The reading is 0.35kV
